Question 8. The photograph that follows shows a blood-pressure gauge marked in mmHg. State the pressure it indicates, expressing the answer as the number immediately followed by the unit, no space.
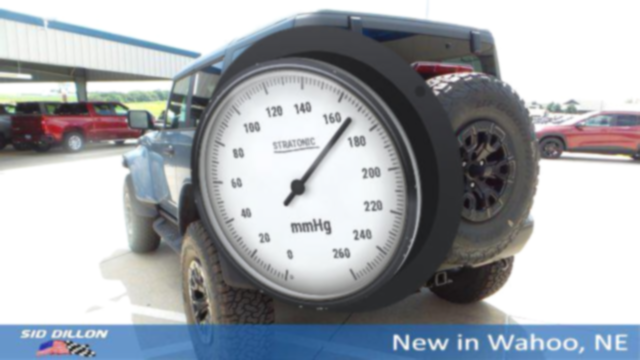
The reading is 170mmHg
